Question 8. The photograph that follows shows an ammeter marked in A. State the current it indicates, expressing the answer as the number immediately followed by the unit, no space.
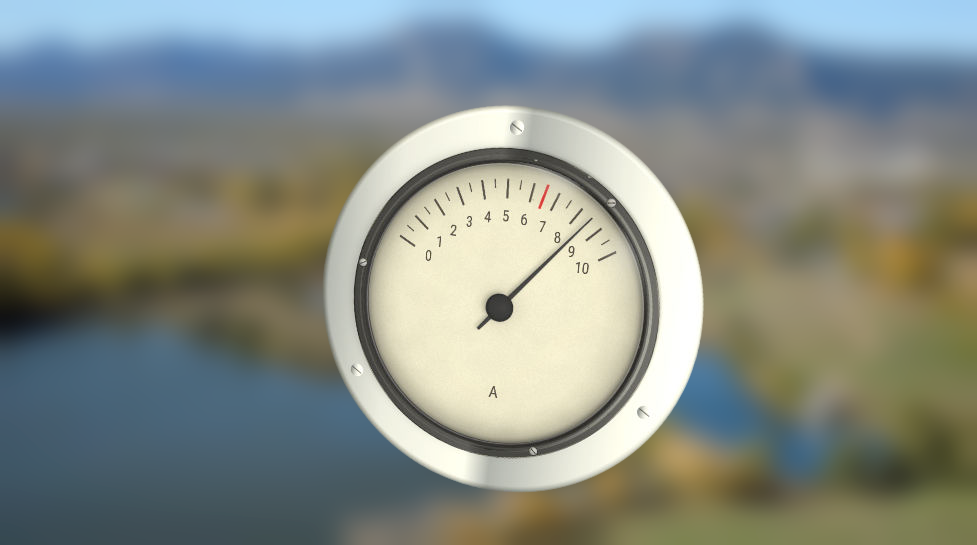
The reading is 8.5A
